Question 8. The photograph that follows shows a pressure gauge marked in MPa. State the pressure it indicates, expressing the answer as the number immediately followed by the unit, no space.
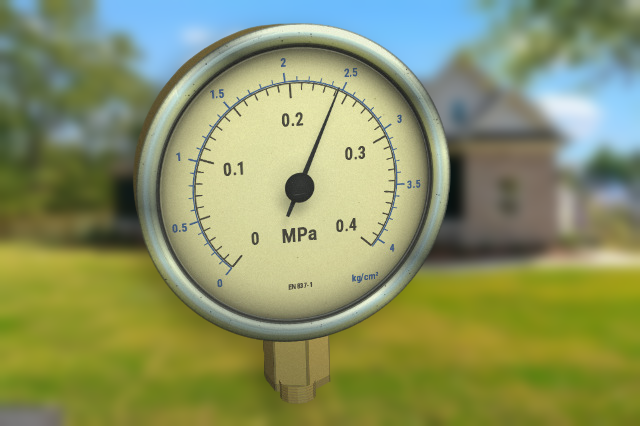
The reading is 0.24MPa
